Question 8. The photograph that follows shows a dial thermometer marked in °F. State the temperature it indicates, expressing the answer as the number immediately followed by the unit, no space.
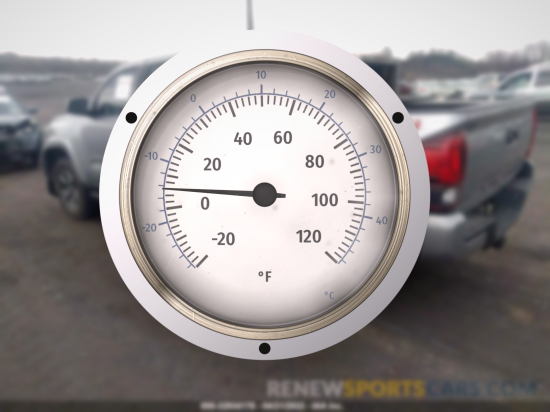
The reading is 6°F
